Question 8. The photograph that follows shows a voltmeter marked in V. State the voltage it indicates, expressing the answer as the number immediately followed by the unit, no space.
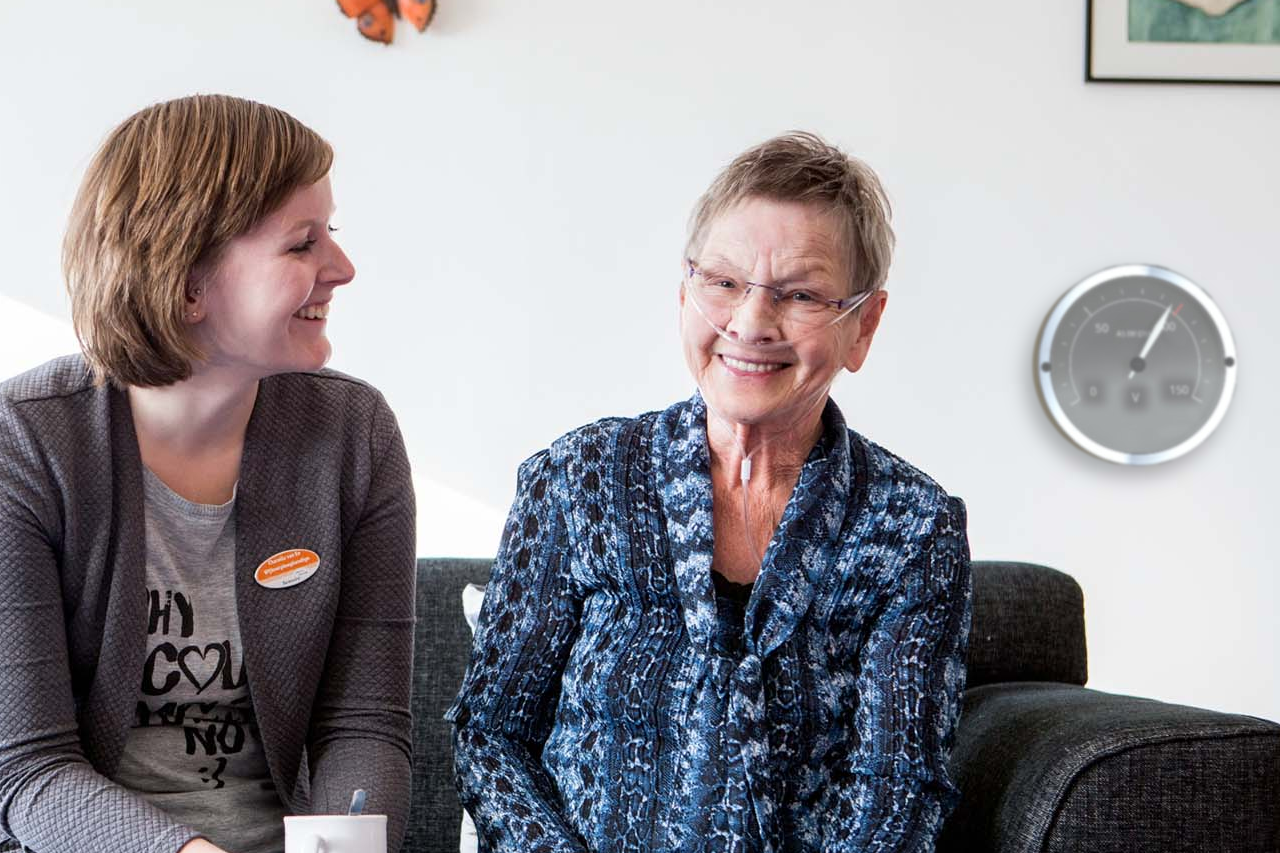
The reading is 95V
